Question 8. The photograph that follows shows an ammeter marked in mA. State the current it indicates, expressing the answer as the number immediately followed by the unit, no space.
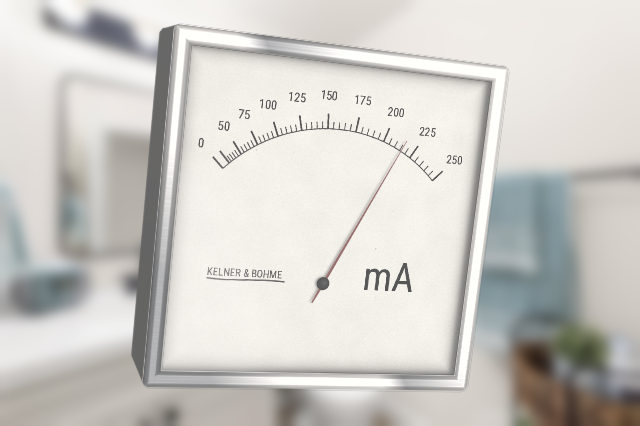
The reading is 215mA
